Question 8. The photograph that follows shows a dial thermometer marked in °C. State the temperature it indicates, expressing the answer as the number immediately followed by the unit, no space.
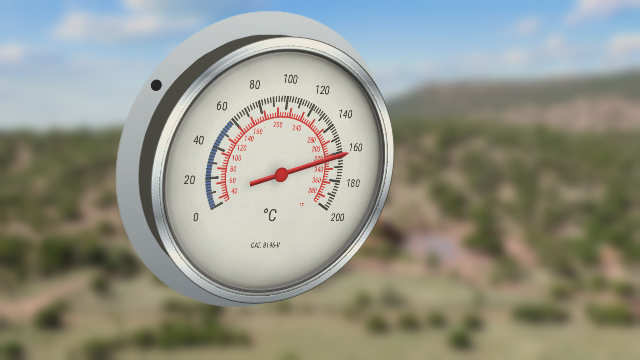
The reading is 160°C
